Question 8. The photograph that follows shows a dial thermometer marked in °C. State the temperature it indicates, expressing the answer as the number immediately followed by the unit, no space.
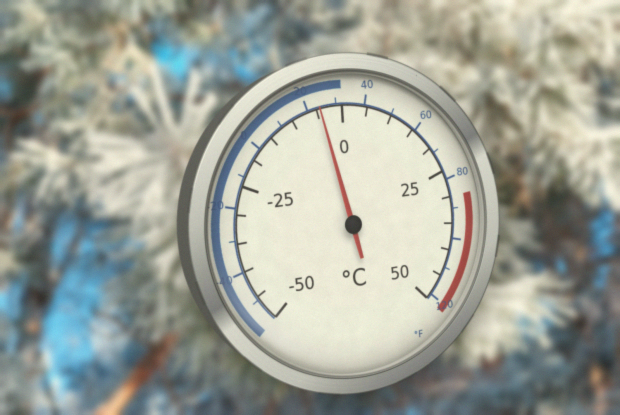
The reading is -5°C
